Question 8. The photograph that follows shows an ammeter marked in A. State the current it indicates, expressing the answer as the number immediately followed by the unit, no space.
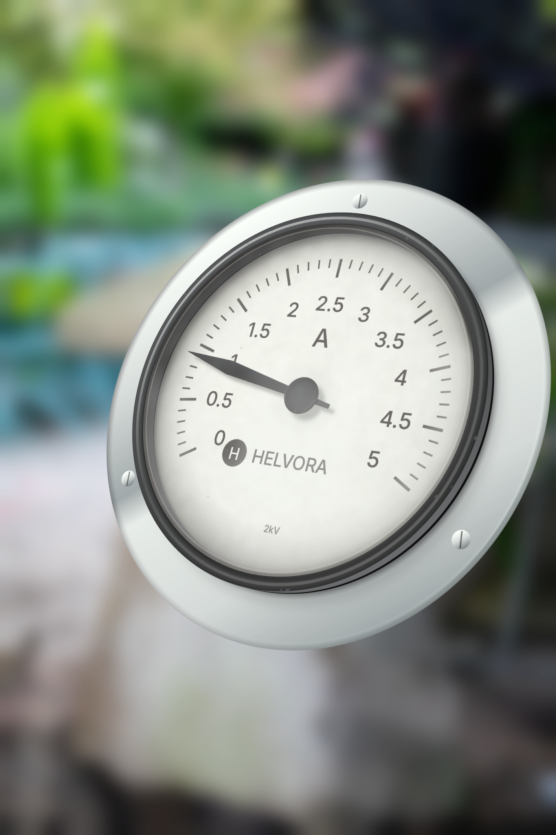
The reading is 0.9A
